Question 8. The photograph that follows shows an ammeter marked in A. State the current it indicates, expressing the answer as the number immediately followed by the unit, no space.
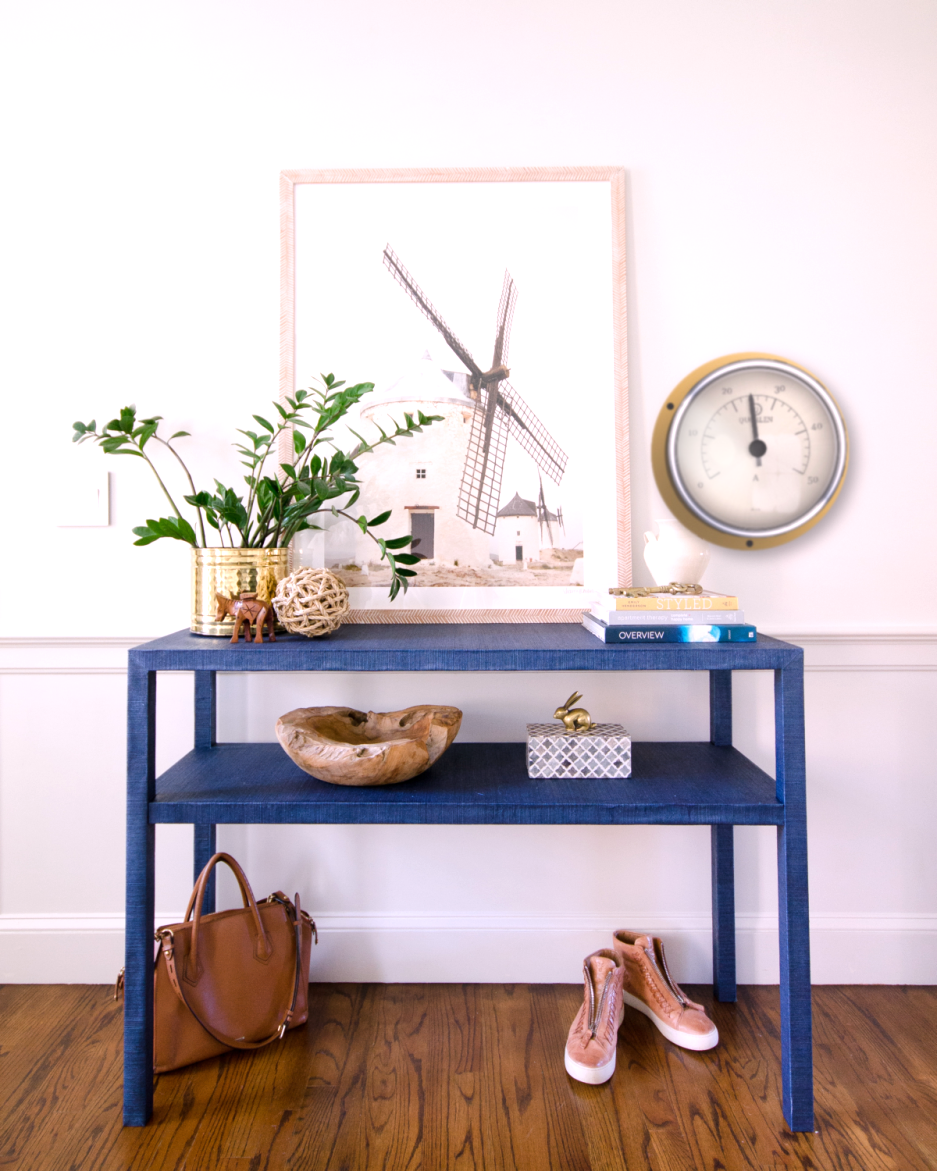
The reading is 24A
